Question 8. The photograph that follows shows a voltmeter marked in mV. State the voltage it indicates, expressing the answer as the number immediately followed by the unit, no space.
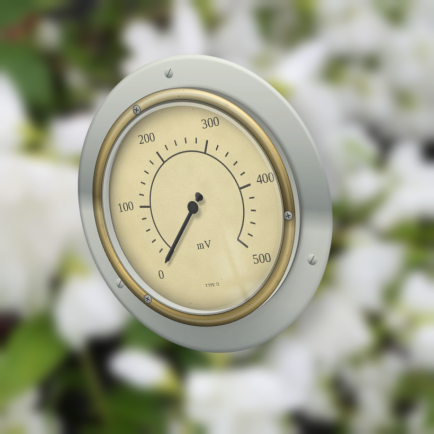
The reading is 0mV
